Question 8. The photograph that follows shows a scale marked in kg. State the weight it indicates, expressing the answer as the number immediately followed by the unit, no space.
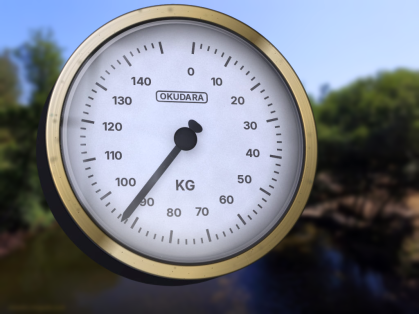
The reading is 93kg
